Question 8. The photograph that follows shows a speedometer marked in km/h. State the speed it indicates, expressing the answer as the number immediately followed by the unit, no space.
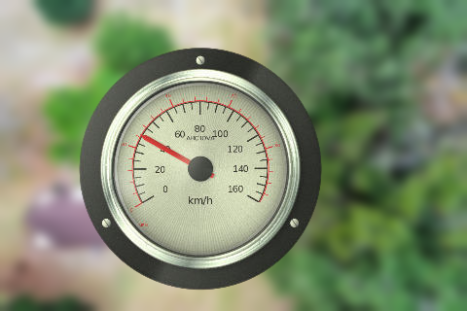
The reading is 40km/h
